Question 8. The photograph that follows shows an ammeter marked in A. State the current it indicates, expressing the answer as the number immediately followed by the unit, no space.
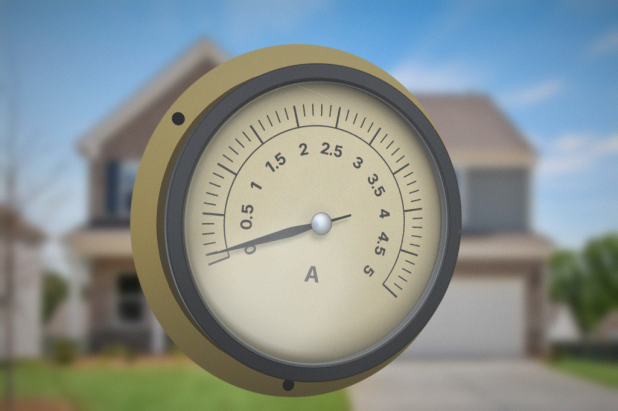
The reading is 0.1A
